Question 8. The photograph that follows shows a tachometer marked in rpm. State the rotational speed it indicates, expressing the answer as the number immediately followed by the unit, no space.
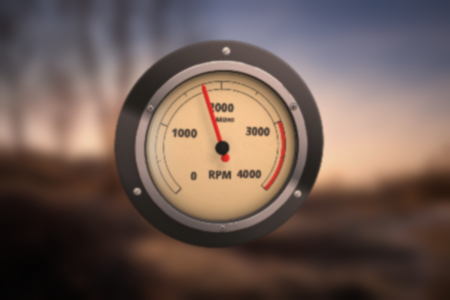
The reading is 1750rpm
